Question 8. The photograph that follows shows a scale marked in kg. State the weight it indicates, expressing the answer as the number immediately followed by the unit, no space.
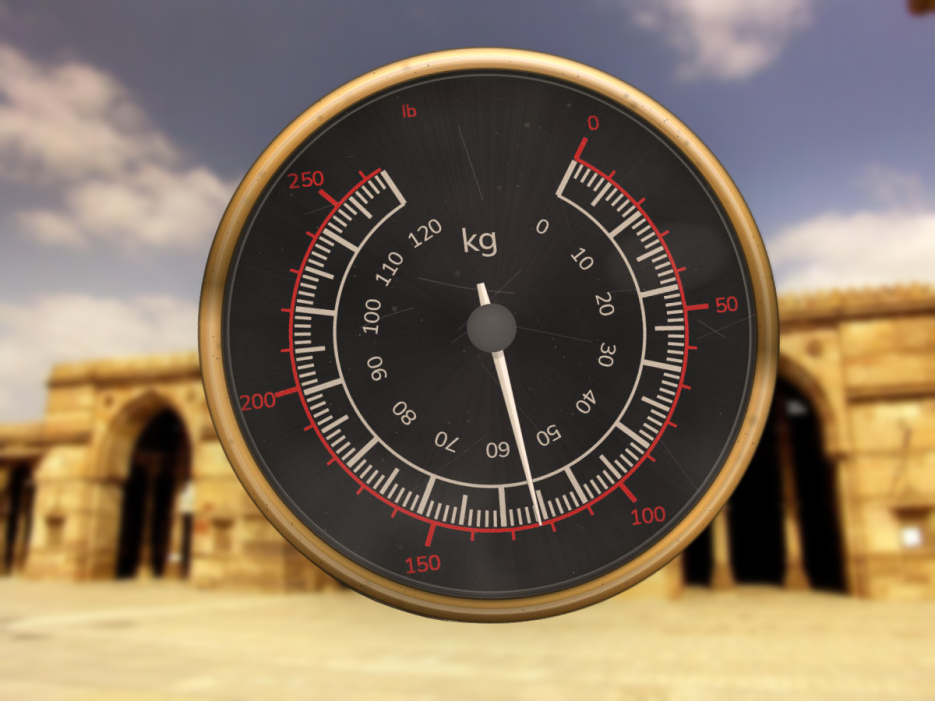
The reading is 56kg
